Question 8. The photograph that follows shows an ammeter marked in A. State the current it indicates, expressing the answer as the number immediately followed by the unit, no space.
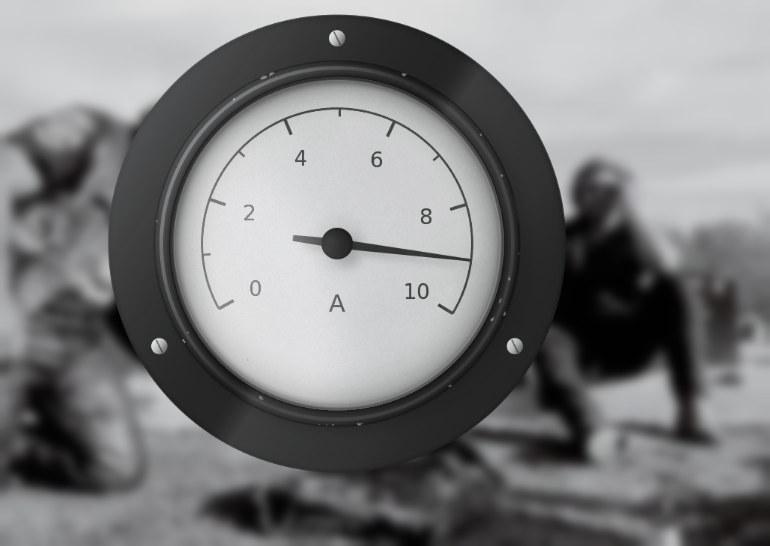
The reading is 9A
